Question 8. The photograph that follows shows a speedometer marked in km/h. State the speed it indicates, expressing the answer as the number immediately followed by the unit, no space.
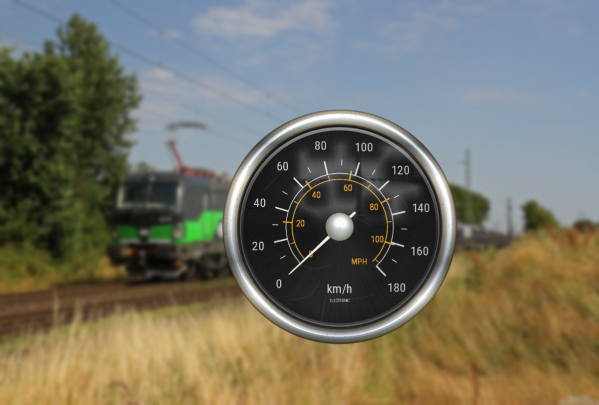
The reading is 0km/h
